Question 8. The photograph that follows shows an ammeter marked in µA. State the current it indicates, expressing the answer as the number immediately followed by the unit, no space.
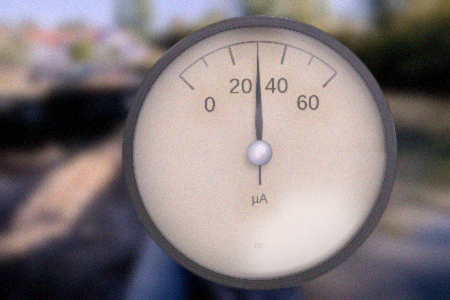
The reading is 30µA
